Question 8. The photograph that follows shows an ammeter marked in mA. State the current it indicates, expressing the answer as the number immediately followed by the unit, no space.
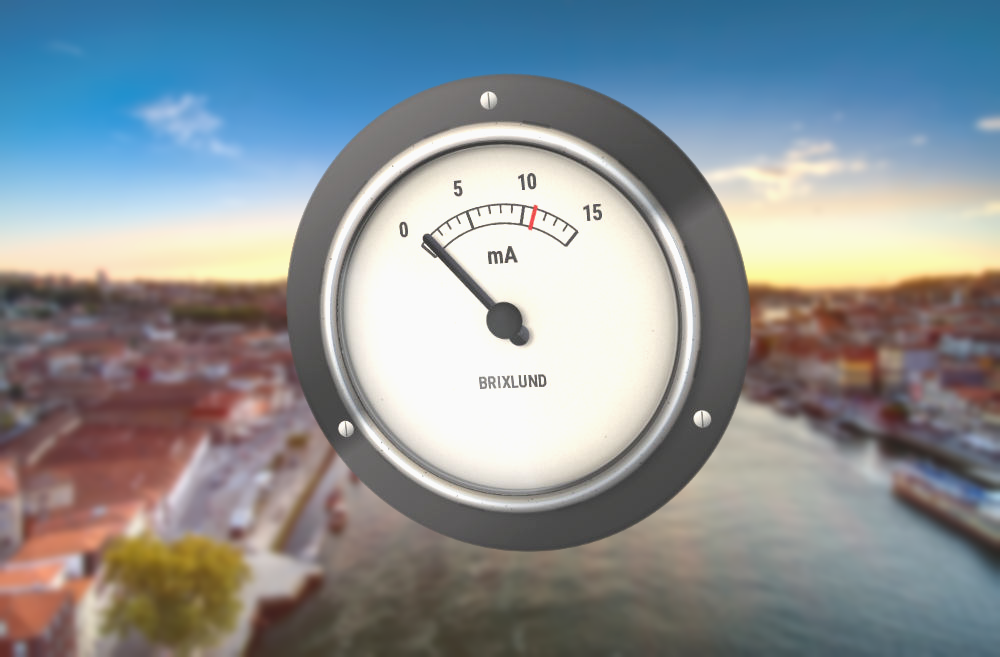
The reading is 1mA
